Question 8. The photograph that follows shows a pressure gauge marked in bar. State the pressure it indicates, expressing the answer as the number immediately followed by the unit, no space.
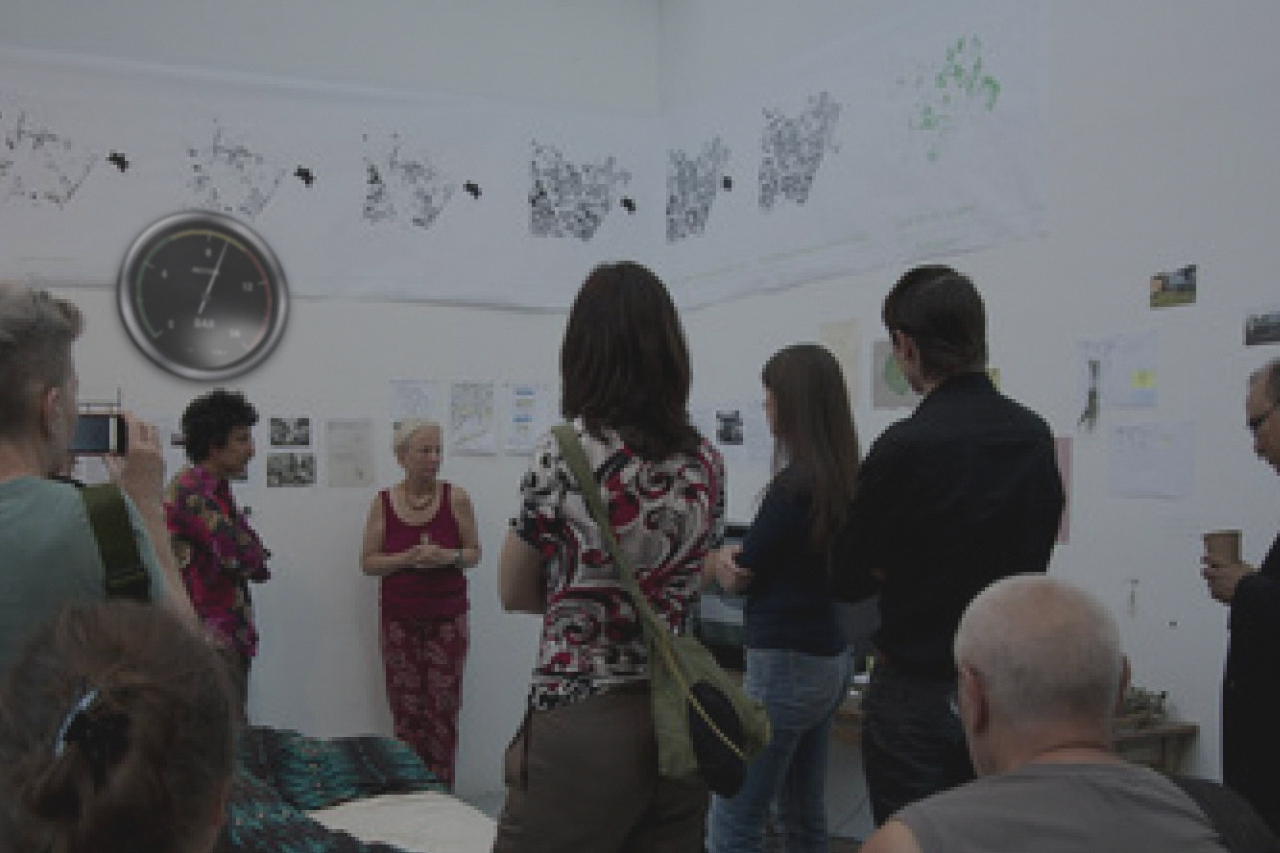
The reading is 9bar
